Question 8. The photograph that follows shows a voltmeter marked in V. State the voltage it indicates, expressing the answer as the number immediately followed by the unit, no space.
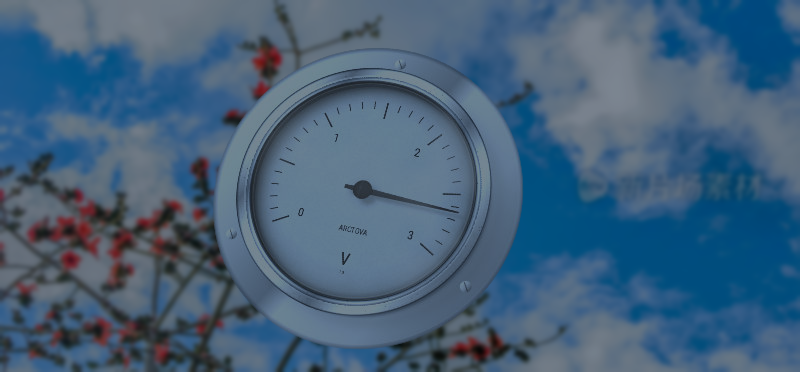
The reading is 2.65V
